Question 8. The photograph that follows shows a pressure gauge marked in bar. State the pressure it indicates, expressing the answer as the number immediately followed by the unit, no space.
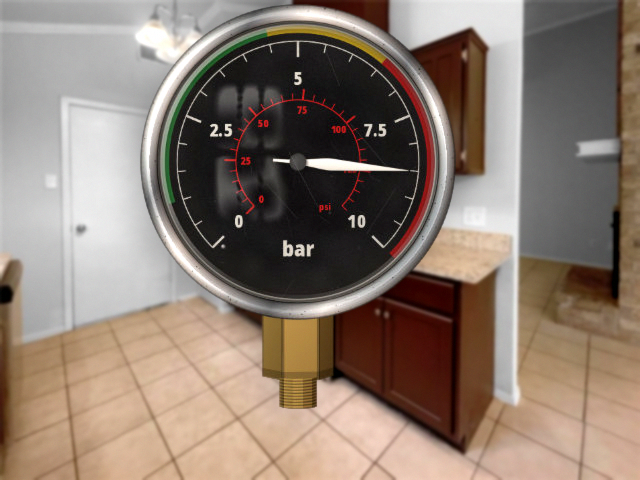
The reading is 8.5bar
